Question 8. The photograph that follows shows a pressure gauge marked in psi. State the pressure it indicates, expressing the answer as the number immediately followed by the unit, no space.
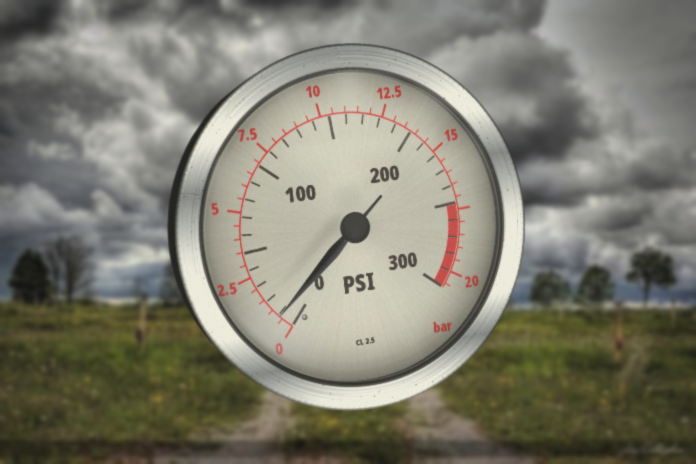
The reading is 10psi
